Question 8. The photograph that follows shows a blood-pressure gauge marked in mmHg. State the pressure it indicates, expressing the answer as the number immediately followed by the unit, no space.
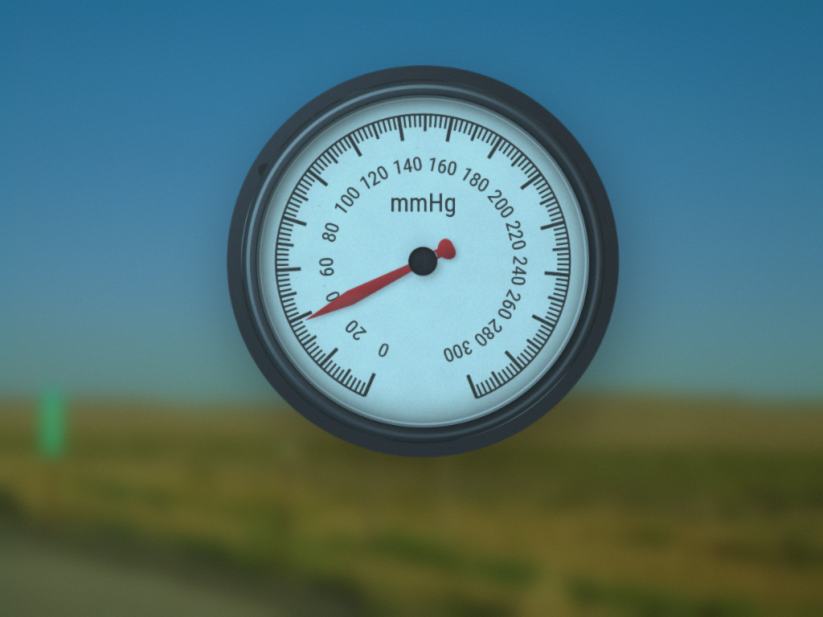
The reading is 38mmHg
